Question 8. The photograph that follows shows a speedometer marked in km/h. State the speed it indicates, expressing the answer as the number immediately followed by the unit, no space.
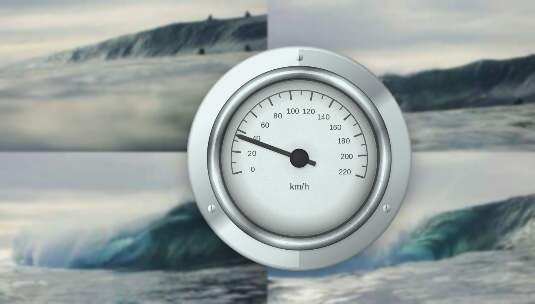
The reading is 35km/h
